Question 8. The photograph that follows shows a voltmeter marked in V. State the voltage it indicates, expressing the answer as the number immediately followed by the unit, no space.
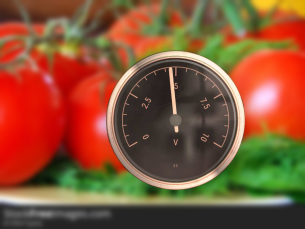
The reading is 4.75V
